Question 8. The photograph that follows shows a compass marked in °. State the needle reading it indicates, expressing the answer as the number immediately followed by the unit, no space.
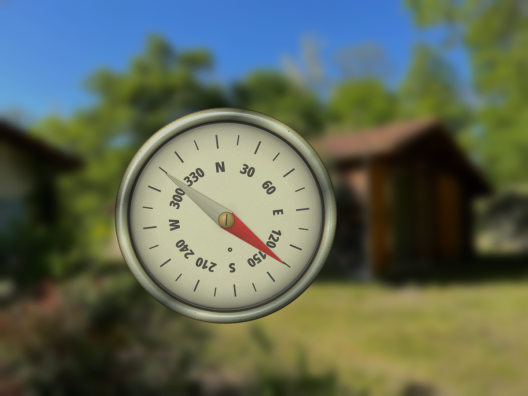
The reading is 135°
